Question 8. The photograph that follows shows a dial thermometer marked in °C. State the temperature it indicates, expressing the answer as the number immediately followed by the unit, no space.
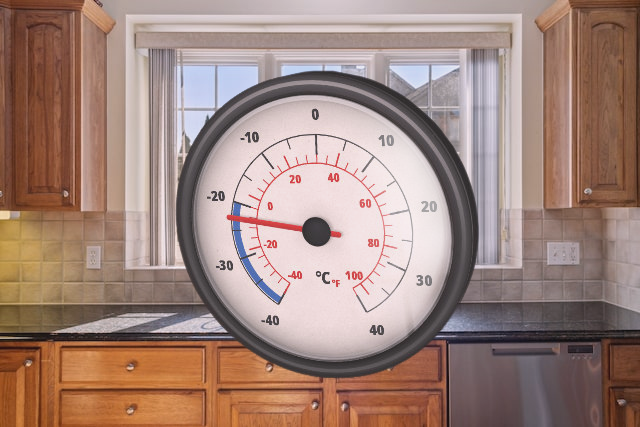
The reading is -22.5°C
